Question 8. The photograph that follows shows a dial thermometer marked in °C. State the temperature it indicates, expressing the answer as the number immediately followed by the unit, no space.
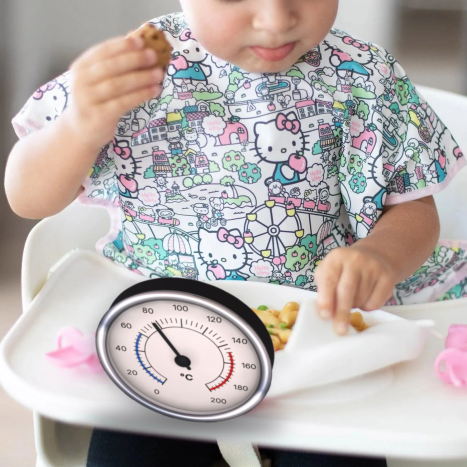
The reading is 80°C
